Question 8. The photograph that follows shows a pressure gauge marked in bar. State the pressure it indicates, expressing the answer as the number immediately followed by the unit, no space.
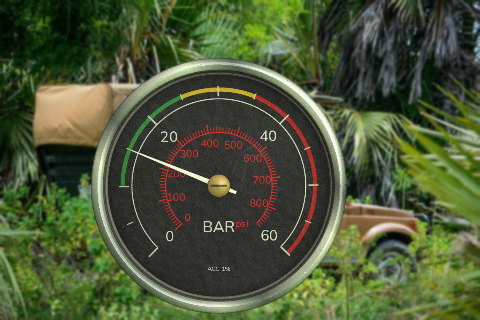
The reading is 15bar
